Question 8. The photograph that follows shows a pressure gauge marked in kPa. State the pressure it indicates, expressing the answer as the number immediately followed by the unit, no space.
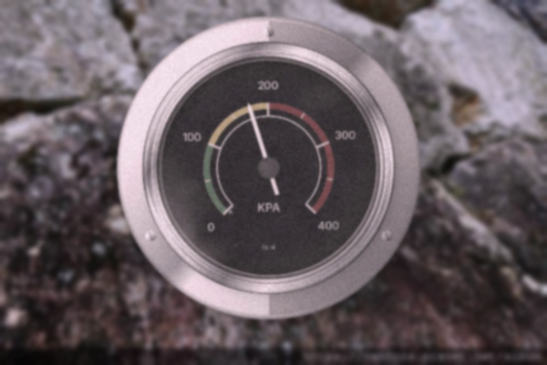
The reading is 175kPa
